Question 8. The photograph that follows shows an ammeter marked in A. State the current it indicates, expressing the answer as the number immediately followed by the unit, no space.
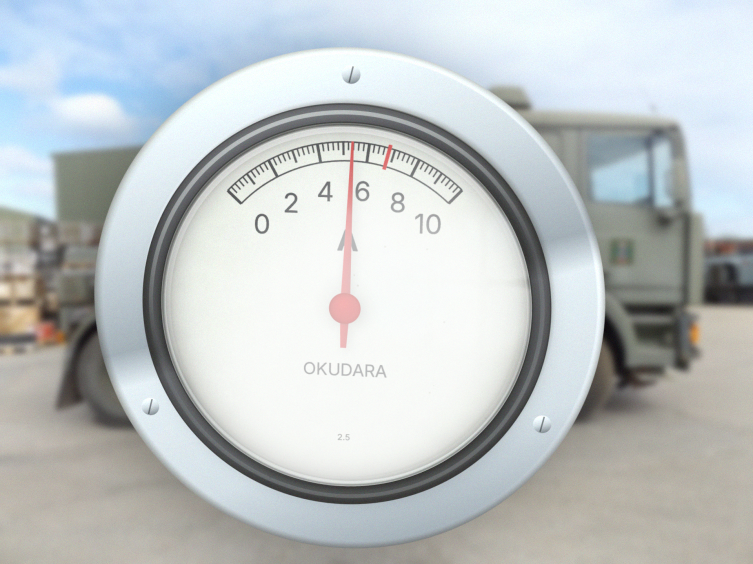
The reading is 5.4A
